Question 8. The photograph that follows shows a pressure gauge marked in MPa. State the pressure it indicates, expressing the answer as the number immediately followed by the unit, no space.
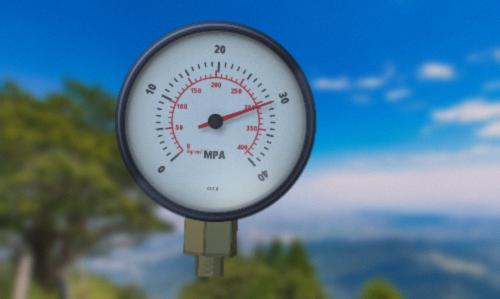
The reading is 30MPa
